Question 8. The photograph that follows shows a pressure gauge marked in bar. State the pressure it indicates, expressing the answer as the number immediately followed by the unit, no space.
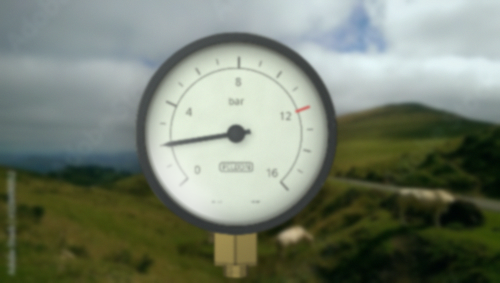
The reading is 2bar
